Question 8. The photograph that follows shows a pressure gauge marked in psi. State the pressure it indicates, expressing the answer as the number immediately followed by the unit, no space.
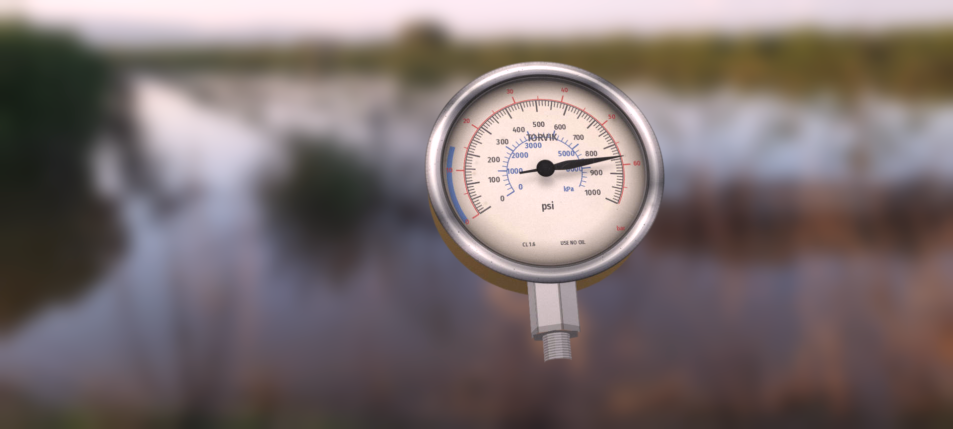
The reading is 850psi
